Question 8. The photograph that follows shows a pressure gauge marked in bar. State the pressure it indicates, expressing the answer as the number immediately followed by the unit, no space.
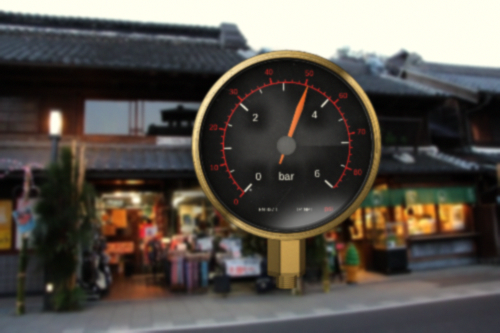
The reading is 3.5bar
